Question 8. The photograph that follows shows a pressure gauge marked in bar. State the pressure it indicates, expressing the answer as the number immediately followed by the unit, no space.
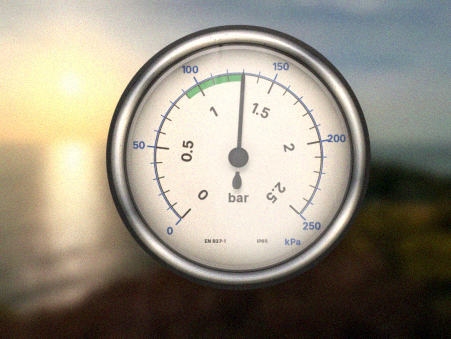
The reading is 1.3bar
